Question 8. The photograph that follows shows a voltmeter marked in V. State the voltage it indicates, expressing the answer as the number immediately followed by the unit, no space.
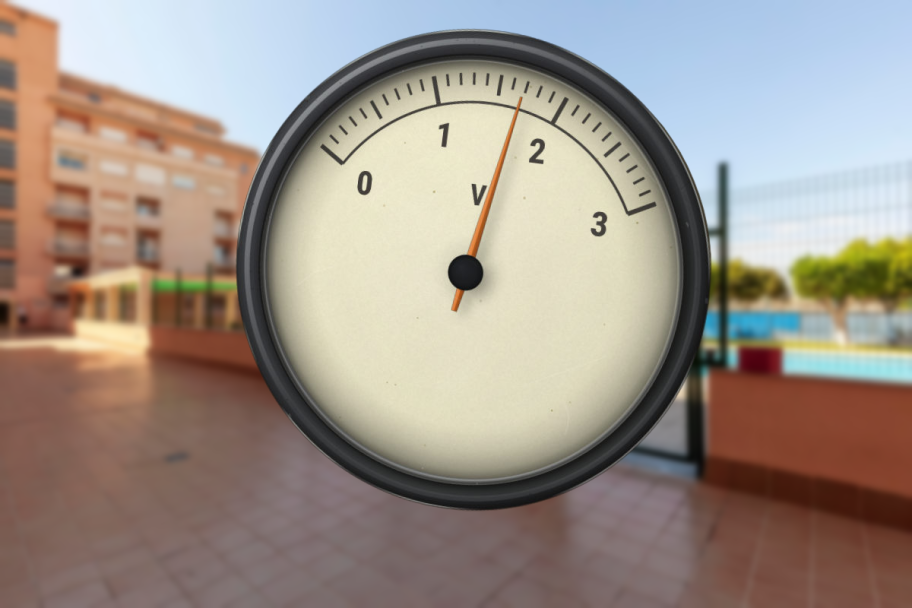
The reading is 1.7V
